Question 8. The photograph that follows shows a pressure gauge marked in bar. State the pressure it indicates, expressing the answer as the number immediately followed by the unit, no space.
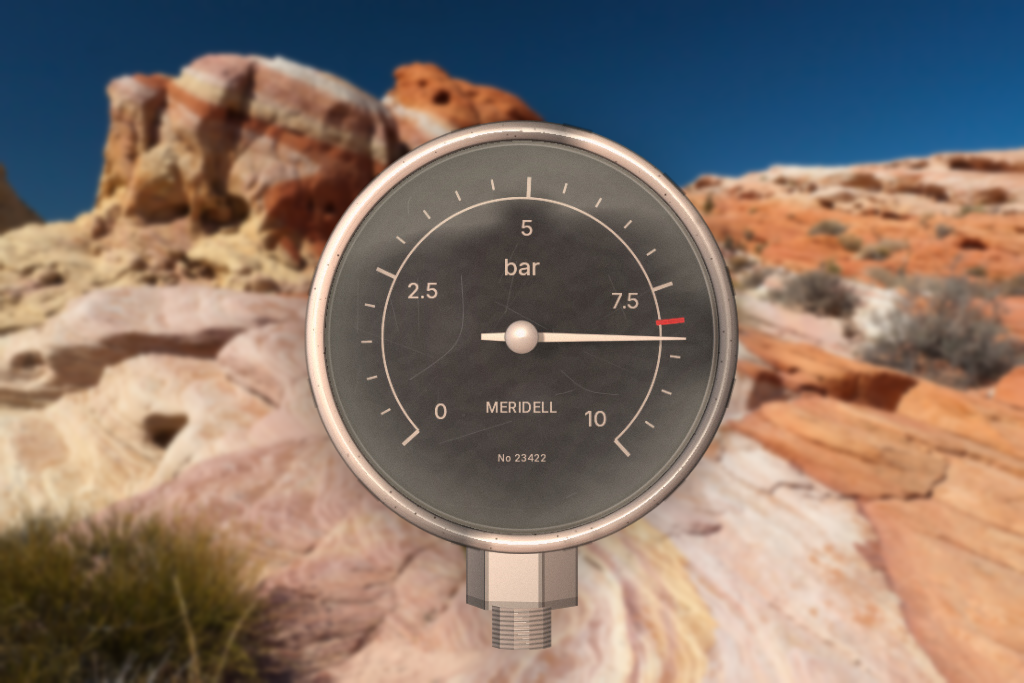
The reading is 8.25bar
